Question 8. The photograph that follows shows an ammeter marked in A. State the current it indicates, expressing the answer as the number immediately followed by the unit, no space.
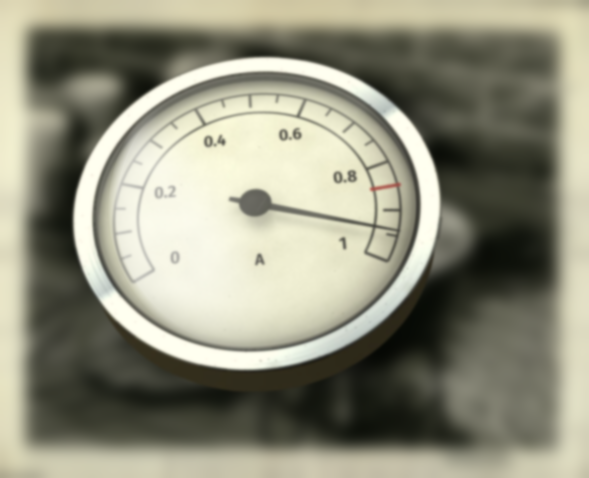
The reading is 0.95A
